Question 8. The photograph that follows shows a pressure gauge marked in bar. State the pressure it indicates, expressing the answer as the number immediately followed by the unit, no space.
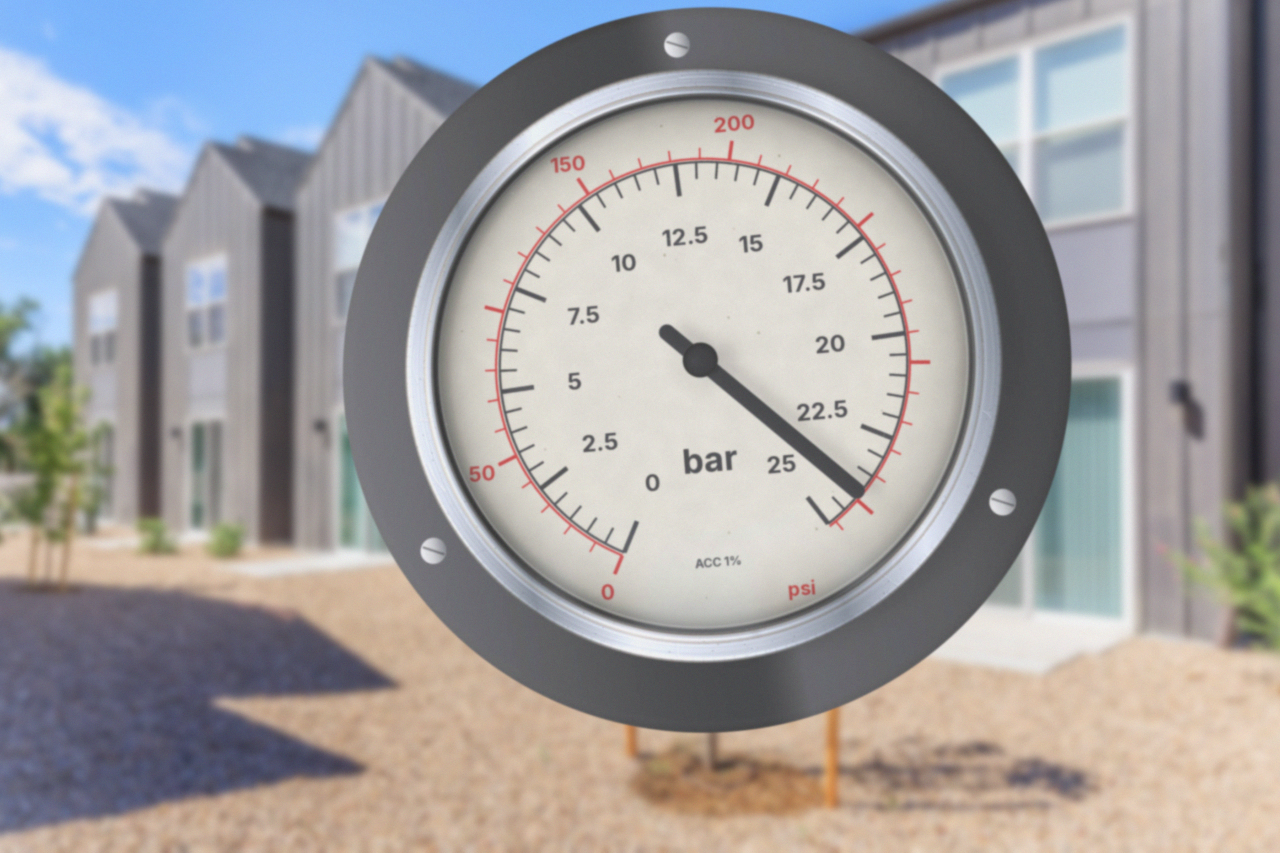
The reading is 24bar
